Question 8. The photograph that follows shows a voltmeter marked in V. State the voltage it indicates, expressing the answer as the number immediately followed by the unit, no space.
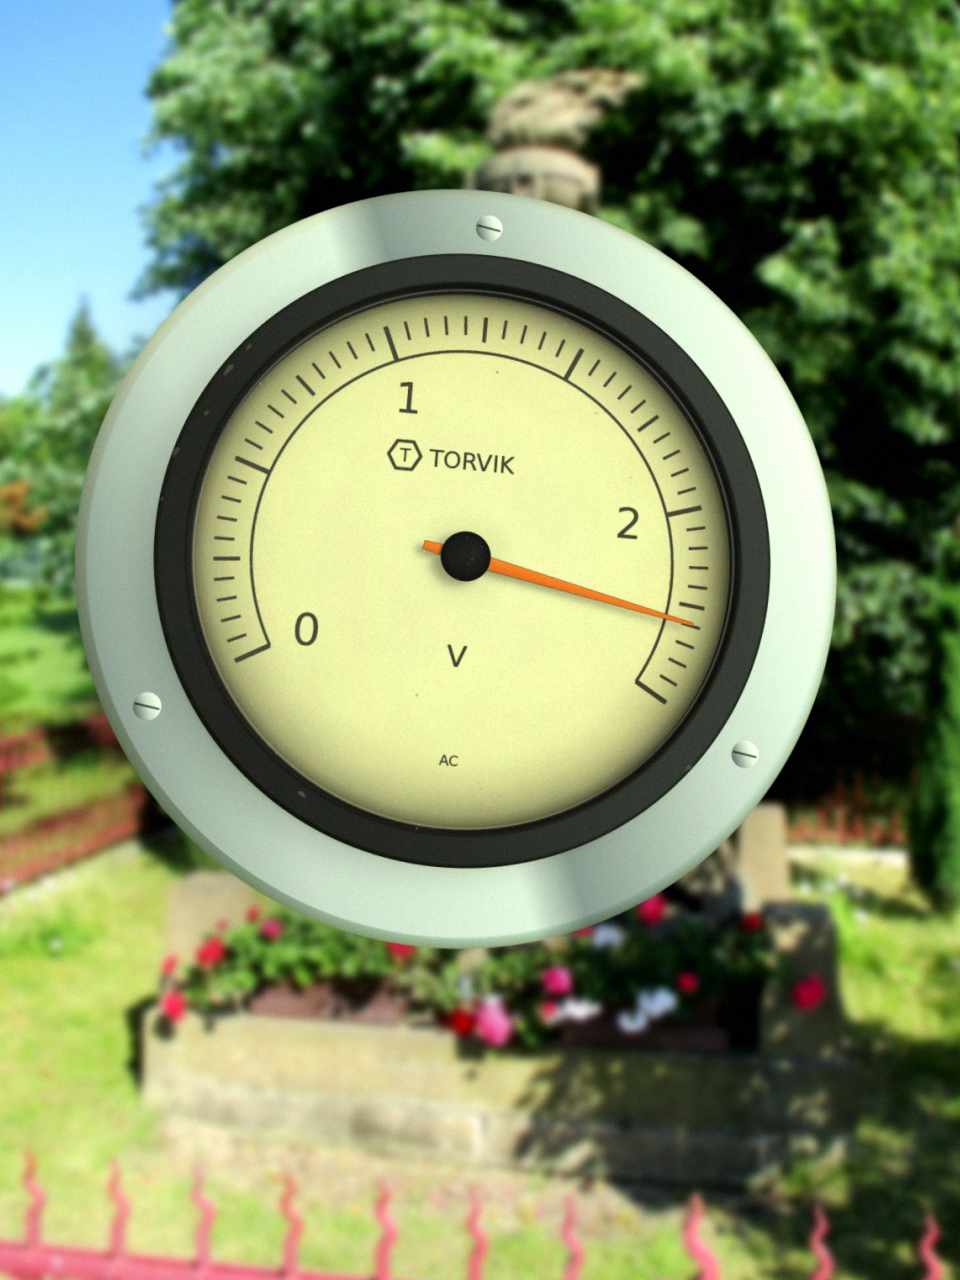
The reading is 2.3V
